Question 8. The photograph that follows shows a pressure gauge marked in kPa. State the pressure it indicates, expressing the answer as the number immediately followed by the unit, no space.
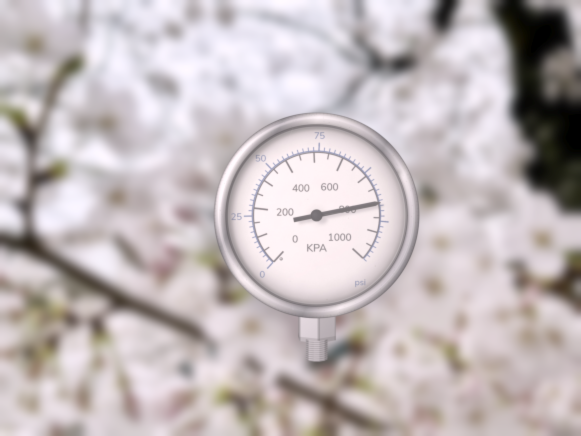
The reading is 800kPa
